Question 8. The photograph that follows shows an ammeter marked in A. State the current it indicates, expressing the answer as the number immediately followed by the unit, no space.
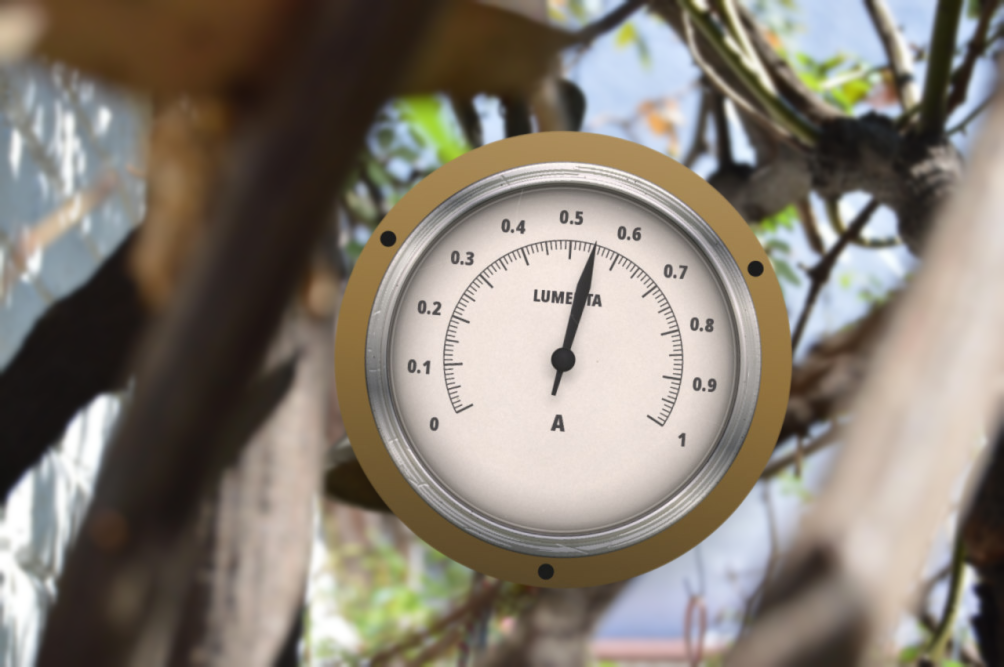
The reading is 0.55A
